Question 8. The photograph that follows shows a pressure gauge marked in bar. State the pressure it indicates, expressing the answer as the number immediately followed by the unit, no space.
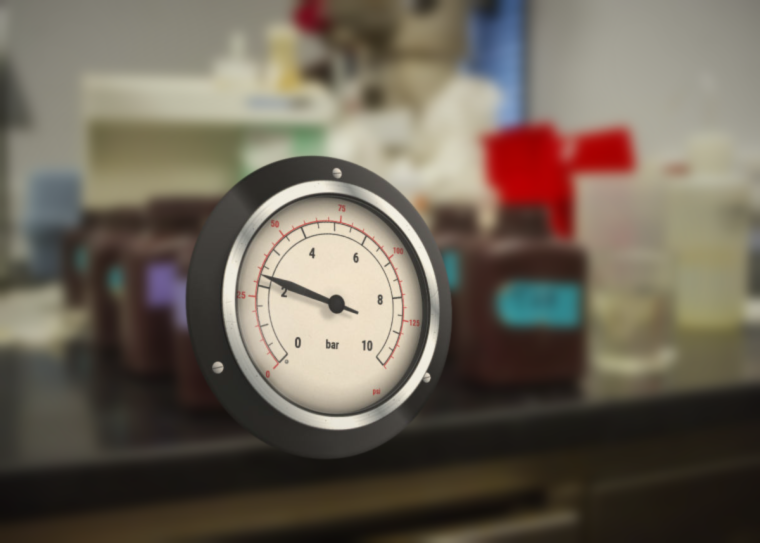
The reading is 2.25bar
